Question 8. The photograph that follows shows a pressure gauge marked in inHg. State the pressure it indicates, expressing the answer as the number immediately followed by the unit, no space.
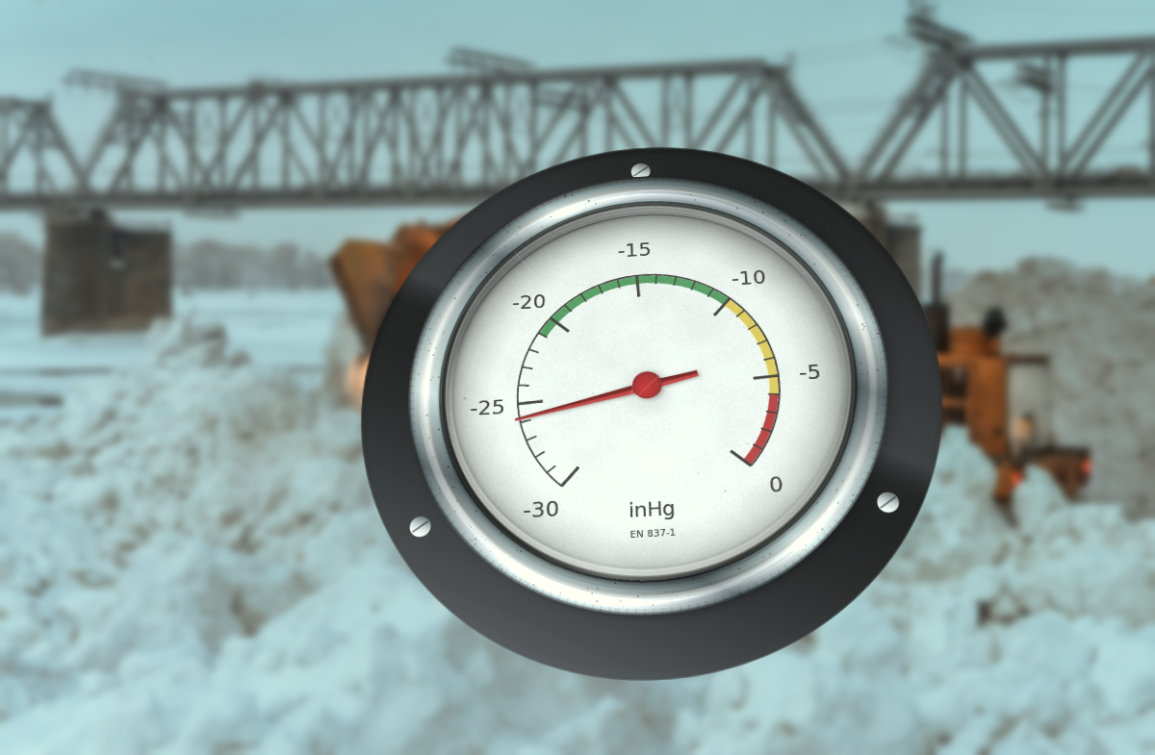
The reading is -26inHg
